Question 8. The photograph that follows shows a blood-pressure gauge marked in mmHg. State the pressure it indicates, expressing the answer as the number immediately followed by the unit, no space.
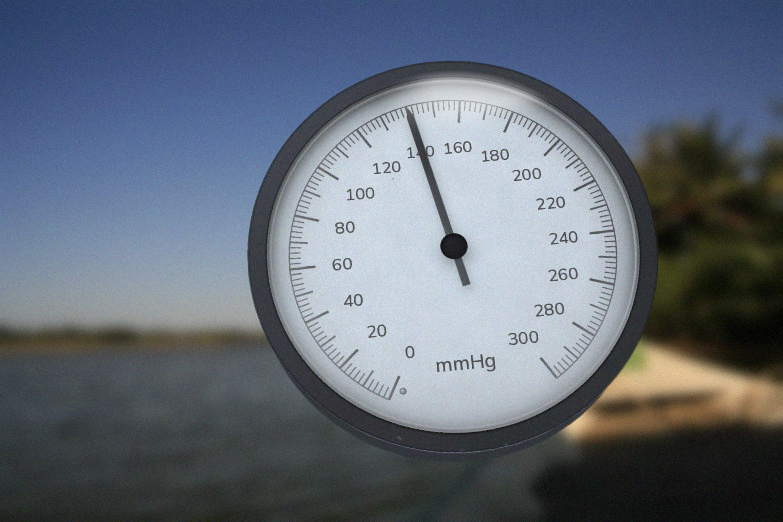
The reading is 140mmHg
